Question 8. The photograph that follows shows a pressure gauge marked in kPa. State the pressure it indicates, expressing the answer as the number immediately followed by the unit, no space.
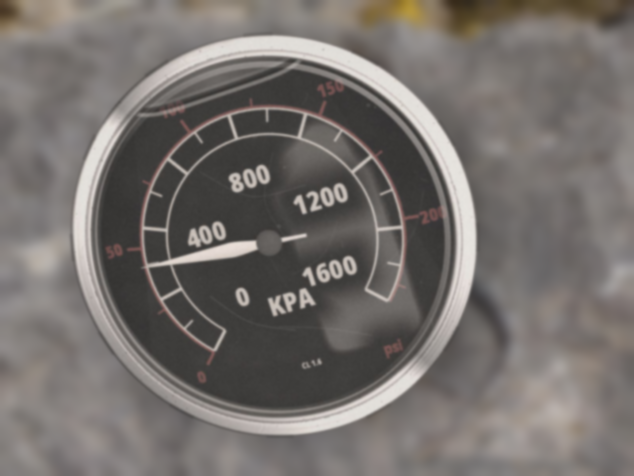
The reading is 300kPa
